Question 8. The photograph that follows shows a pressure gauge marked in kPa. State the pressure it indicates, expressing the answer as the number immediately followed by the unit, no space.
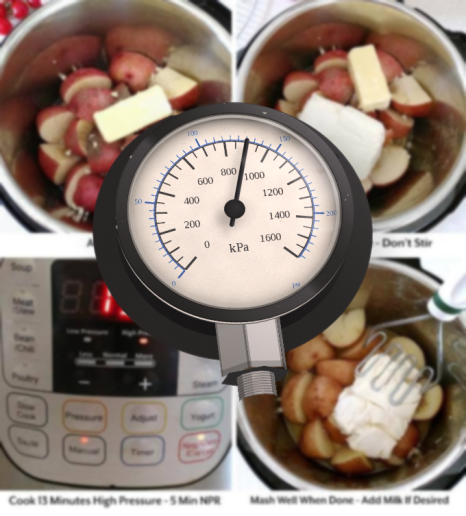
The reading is 900kPa
